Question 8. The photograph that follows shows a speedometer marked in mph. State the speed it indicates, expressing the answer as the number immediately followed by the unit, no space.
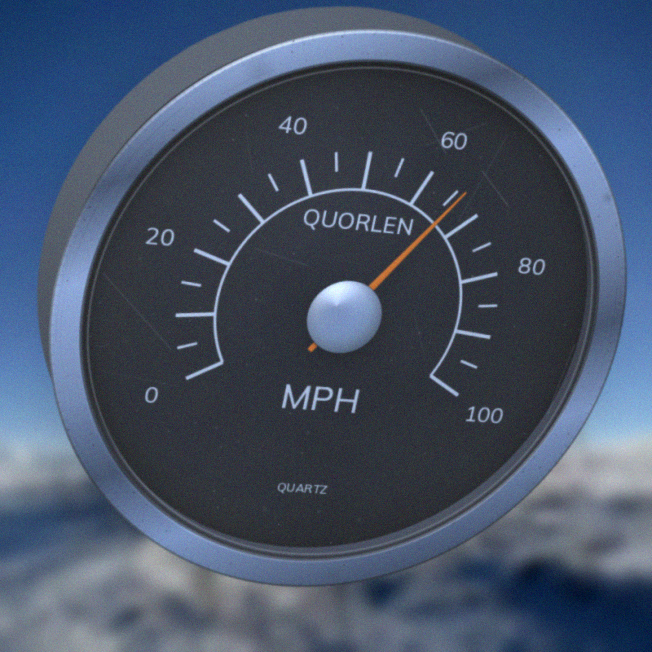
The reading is 65mph
